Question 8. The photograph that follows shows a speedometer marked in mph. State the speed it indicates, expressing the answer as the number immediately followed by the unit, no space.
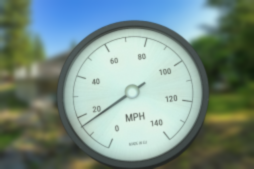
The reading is 15mph
